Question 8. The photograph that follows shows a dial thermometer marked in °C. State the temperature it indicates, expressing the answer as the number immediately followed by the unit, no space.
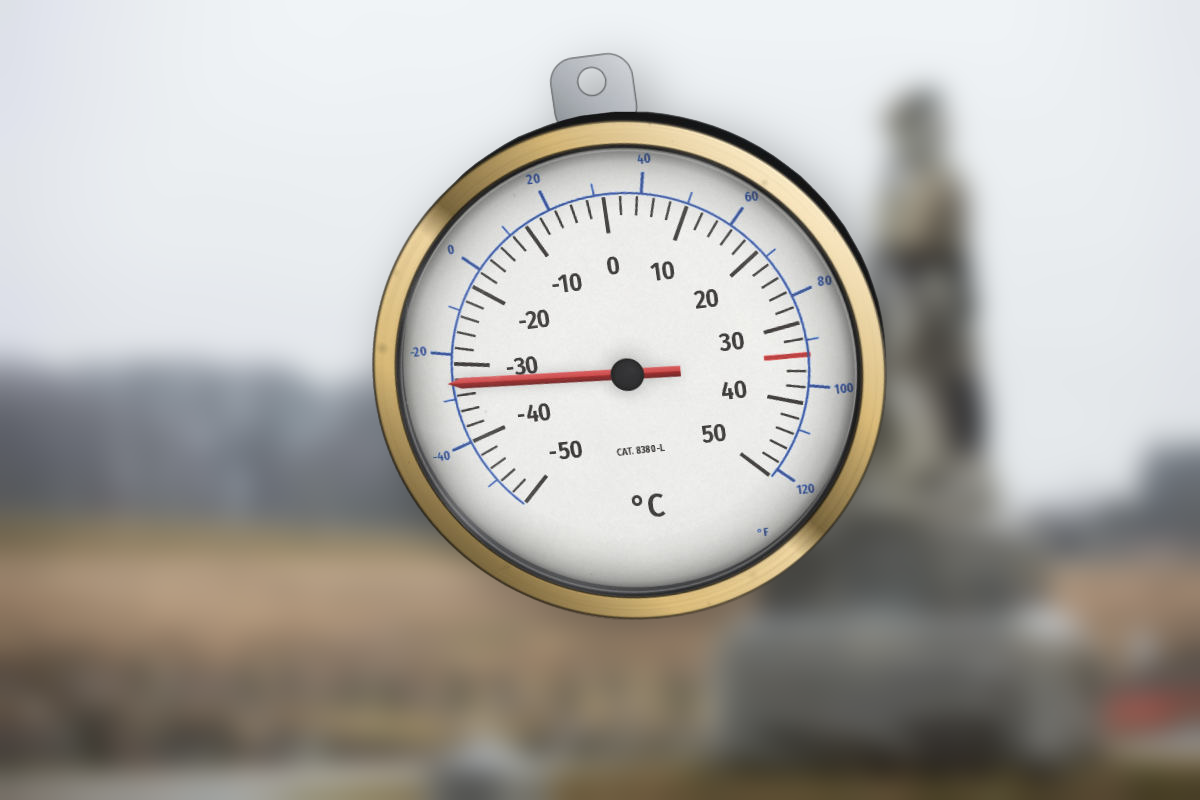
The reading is -32°C
